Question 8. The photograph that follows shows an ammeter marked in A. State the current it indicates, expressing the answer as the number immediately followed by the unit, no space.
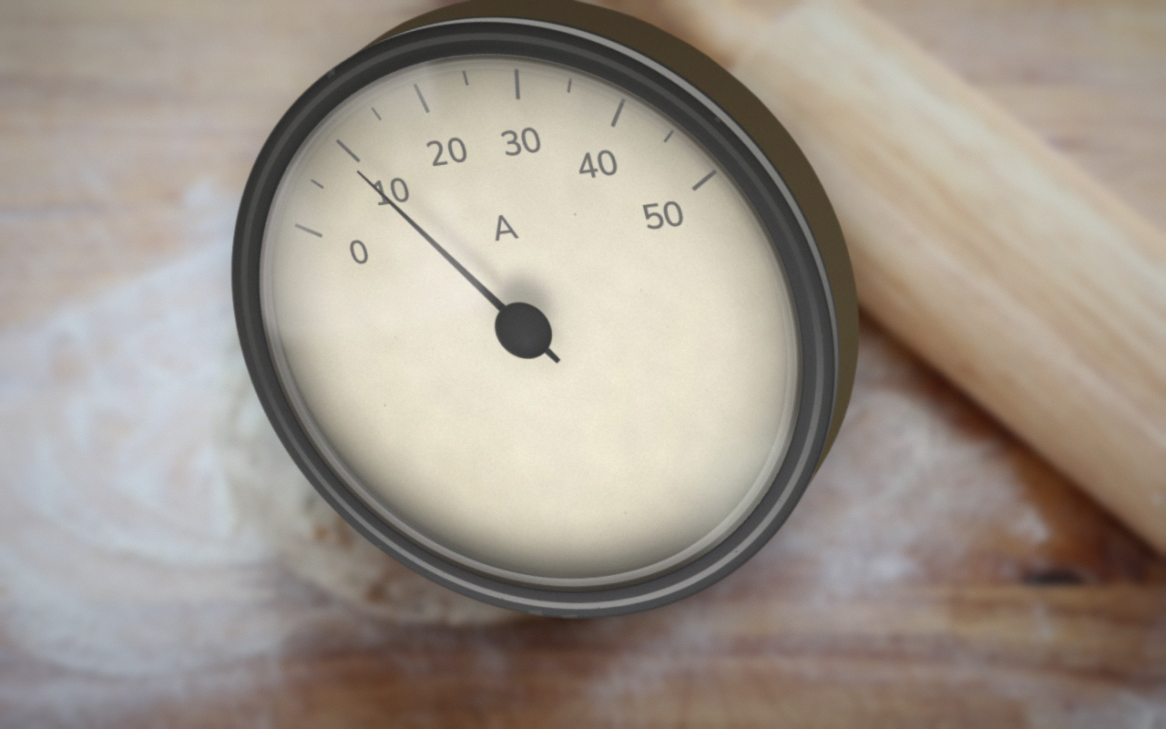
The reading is 10A
